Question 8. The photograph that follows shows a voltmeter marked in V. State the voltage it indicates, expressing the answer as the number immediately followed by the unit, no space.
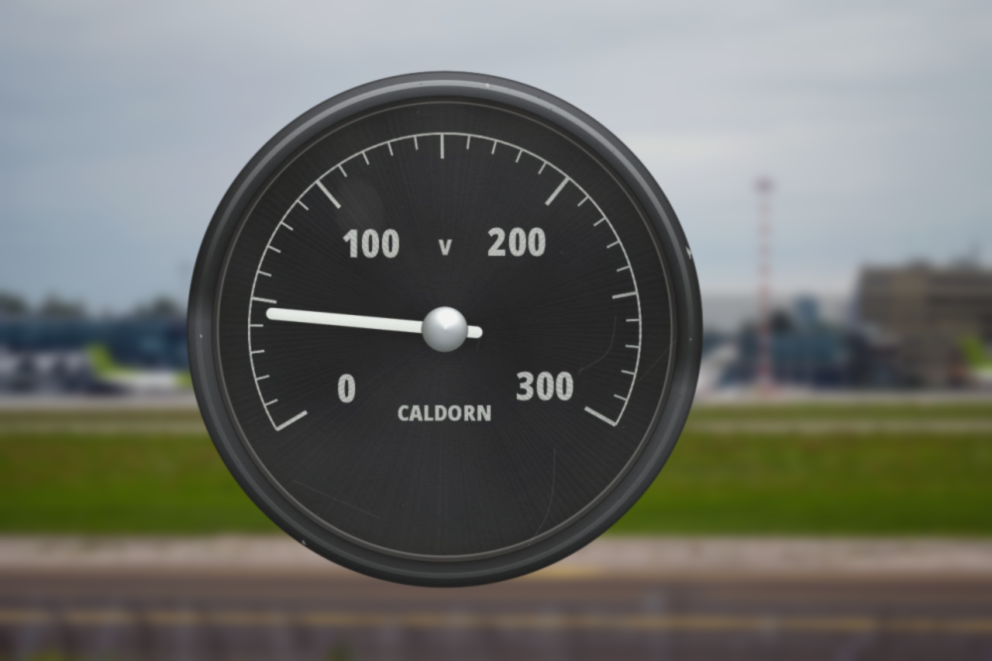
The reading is 45V
